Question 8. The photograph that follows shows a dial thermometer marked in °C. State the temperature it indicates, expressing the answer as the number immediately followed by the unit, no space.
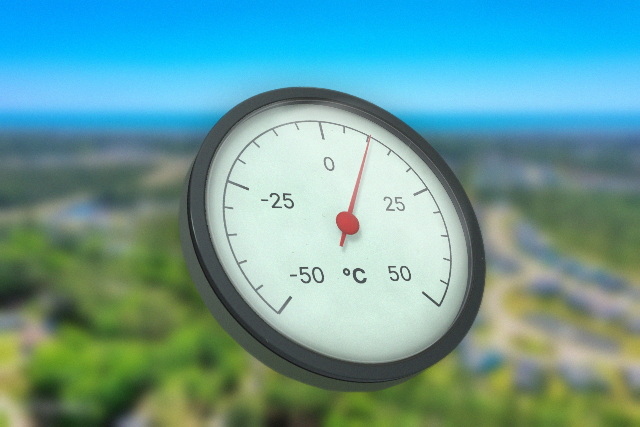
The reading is 10°C
